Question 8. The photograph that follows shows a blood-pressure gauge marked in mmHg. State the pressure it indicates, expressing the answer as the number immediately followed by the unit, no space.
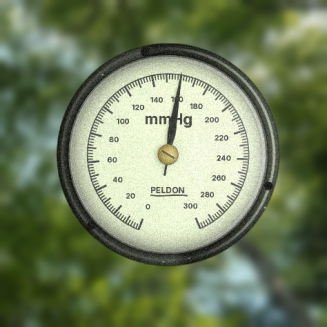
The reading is 160mmHg
